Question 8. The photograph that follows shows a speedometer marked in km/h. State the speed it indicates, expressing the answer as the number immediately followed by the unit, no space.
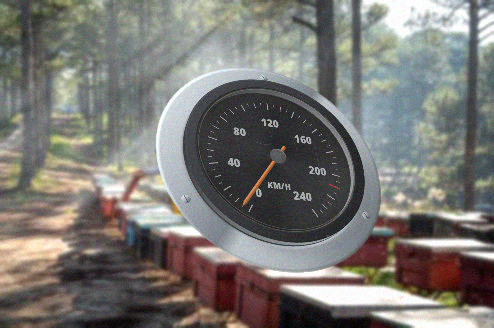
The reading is 5km/h
